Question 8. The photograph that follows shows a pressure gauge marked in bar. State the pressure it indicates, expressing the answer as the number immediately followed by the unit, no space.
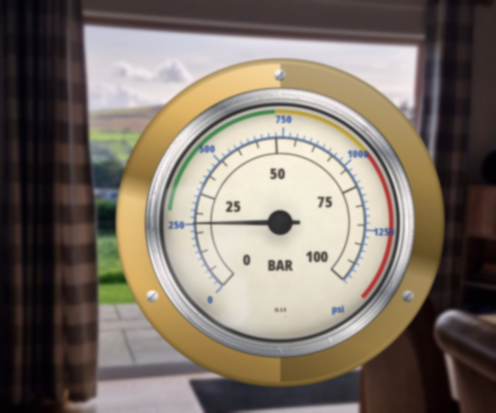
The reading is 17.5bar
